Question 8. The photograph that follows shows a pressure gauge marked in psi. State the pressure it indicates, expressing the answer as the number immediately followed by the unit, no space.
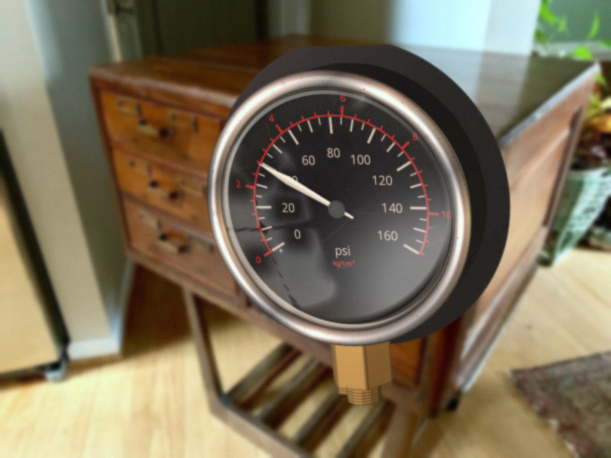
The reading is 40psi
